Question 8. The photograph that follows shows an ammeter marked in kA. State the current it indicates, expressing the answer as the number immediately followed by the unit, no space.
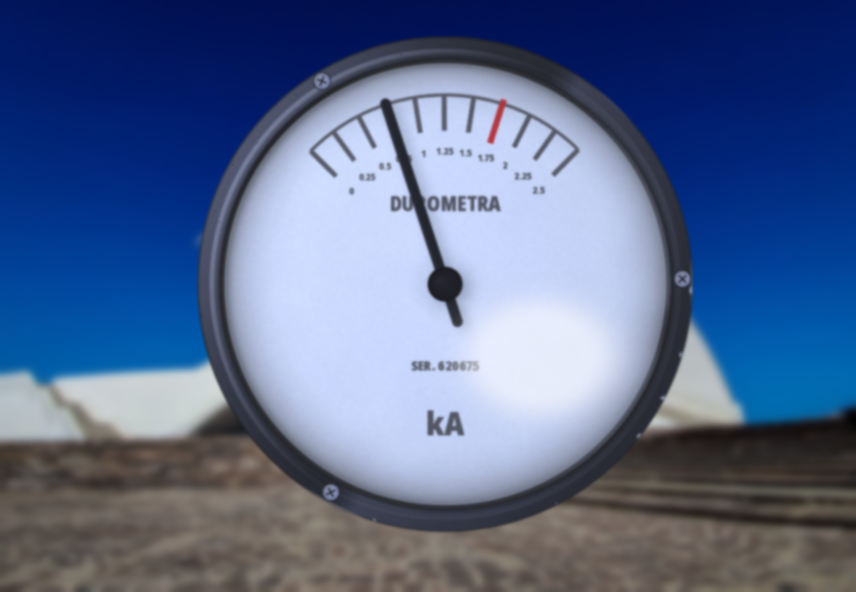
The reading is 0.75kA
